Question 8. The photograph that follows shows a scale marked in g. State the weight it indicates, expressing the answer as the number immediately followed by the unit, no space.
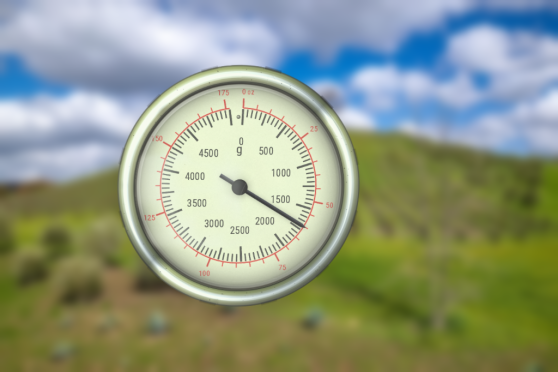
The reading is 1700g
